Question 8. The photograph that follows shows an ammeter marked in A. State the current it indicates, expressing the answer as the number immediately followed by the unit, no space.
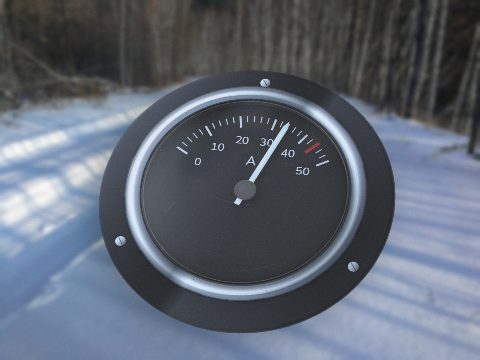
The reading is 34A
